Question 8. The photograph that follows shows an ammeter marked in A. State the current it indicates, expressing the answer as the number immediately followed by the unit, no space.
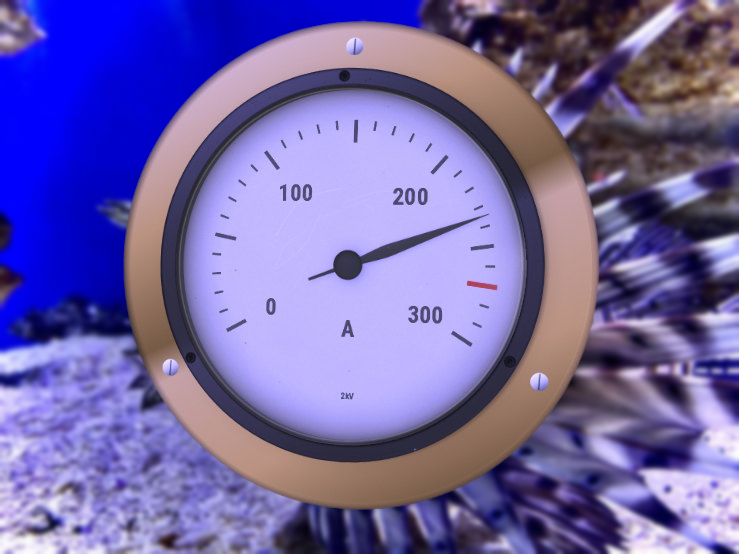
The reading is 235A
